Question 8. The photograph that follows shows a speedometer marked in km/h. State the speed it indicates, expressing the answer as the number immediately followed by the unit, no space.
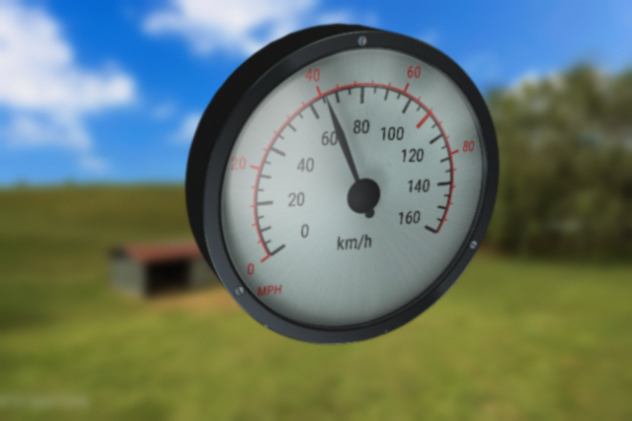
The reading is 65km/h
